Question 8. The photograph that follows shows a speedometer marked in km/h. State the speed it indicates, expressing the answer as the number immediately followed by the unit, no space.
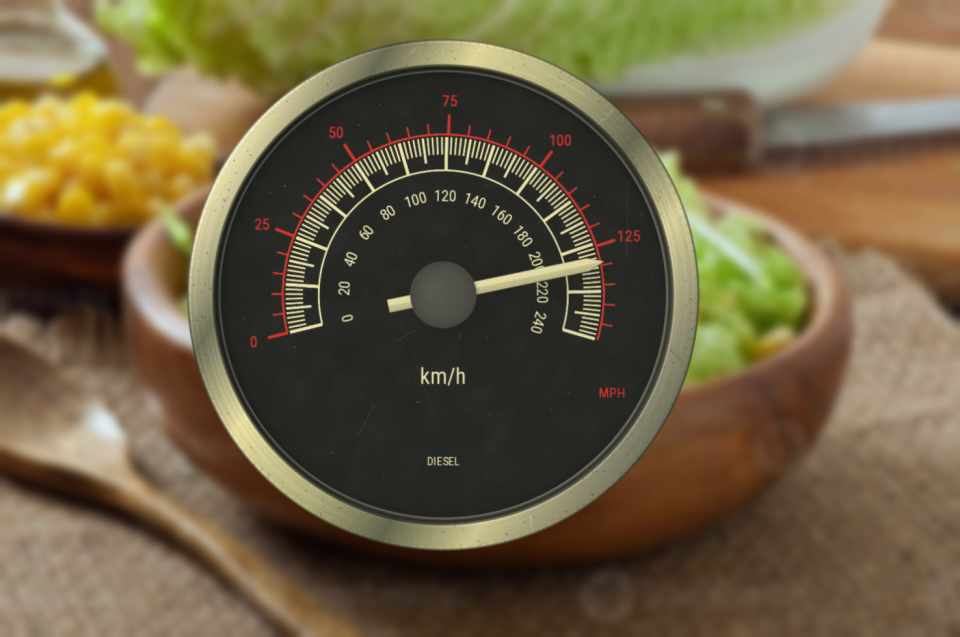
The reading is 208km/h
